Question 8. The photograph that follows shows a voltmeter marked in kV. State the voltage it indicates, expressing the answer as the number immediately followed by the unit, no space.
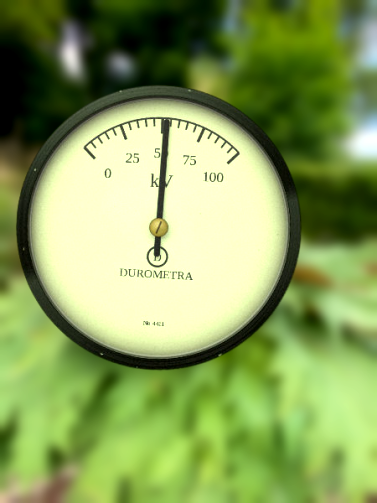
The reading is 52.5kV
